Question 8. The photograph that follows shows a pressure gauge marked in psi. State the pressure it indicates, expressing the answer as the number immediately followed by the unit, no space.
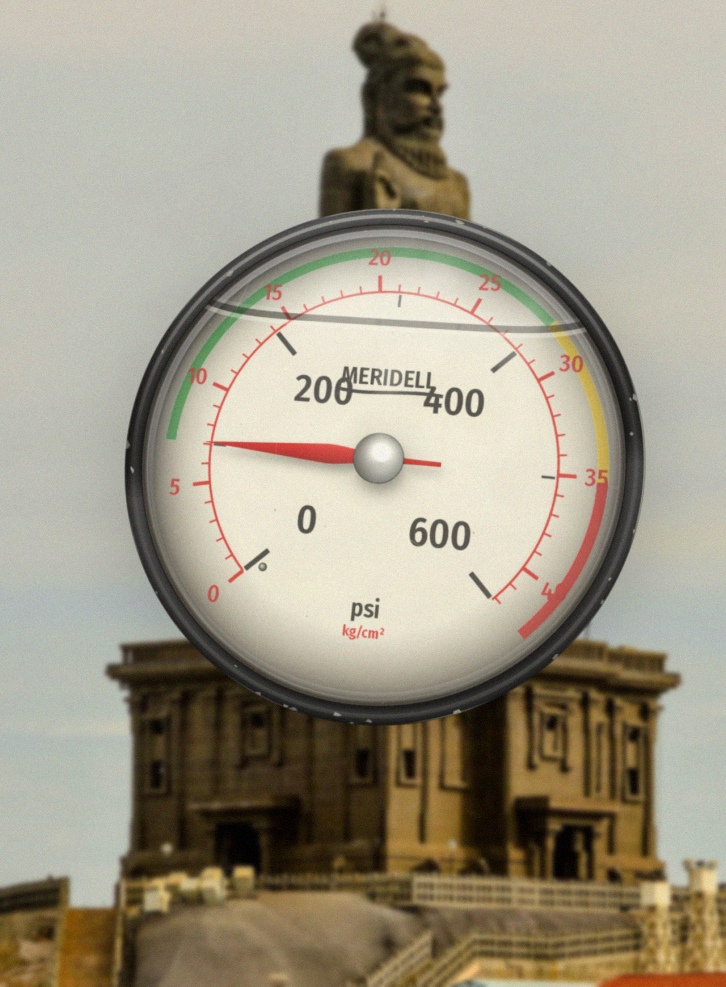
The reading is 100psi
